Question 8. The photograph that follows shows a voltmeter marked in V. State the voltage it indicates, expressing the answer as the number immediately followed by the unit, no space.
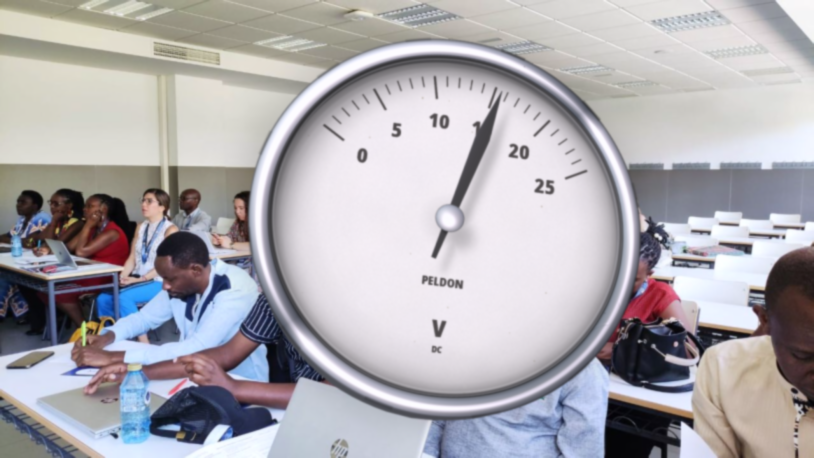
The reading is 15.5V
